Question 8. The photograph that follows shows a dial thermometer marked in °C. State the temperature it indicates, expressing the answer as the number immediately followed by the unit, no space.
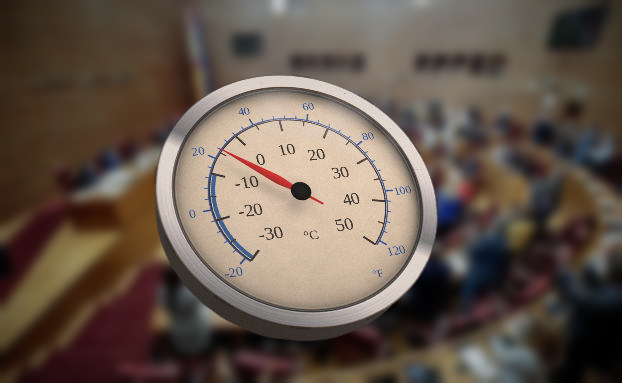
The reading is -5°C
